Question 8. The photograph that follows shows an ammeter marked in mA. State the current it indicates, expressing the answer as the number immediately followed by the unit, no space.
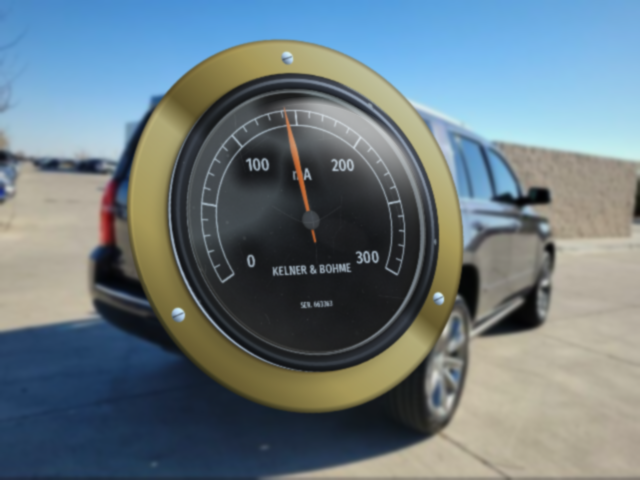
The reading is 140mA
